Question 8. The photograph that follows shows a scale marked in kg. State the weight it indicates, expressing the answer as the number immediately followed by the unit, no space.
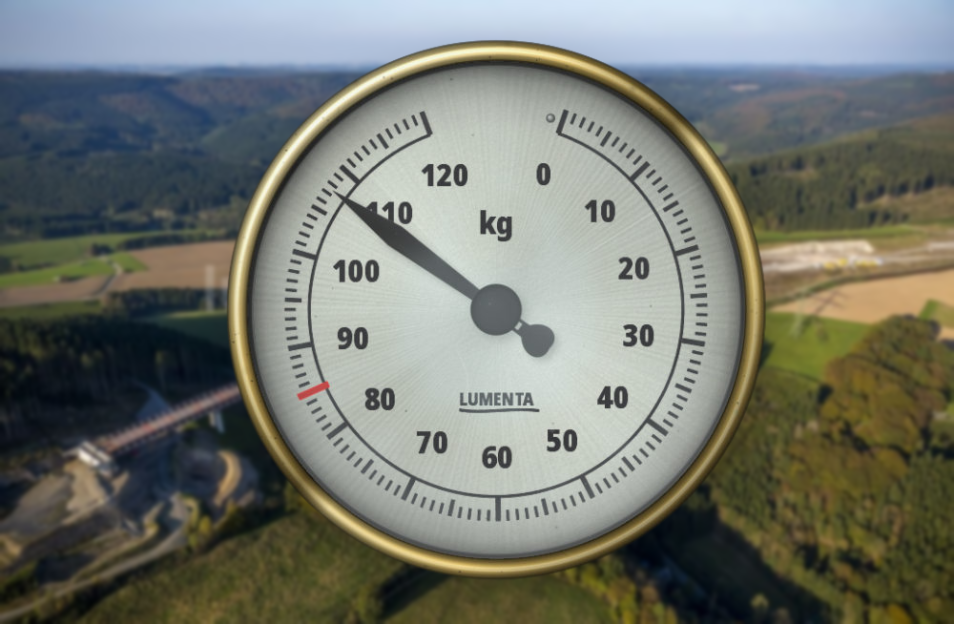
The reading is 107.5kg
